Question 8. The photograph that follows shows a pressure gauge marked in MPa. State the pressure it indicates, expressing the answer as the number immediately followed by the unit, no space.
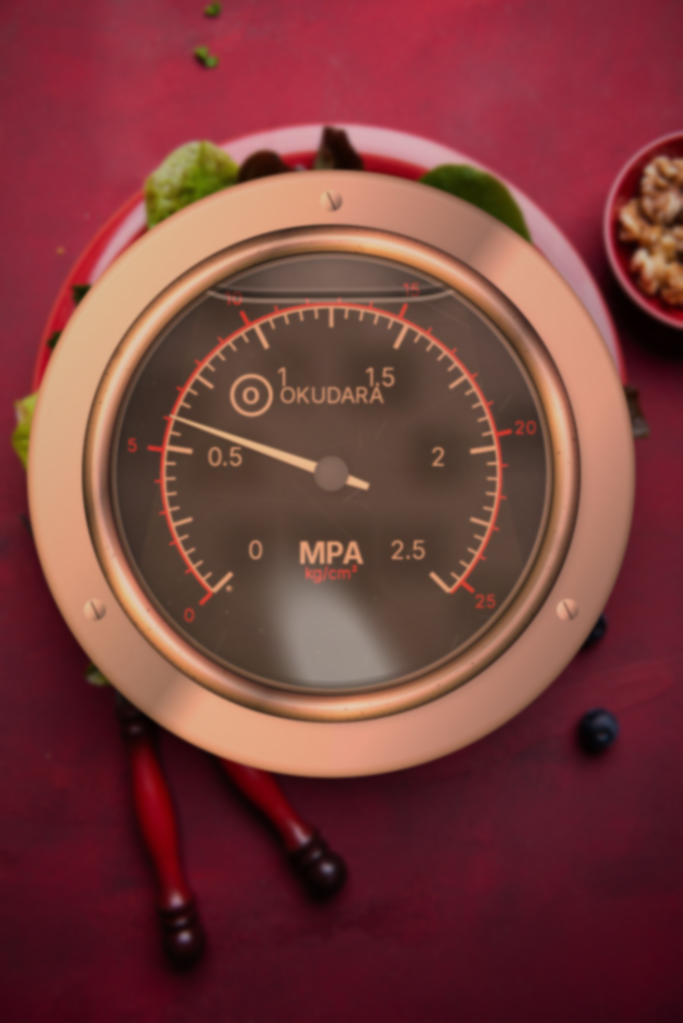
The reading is 0.6MPa
